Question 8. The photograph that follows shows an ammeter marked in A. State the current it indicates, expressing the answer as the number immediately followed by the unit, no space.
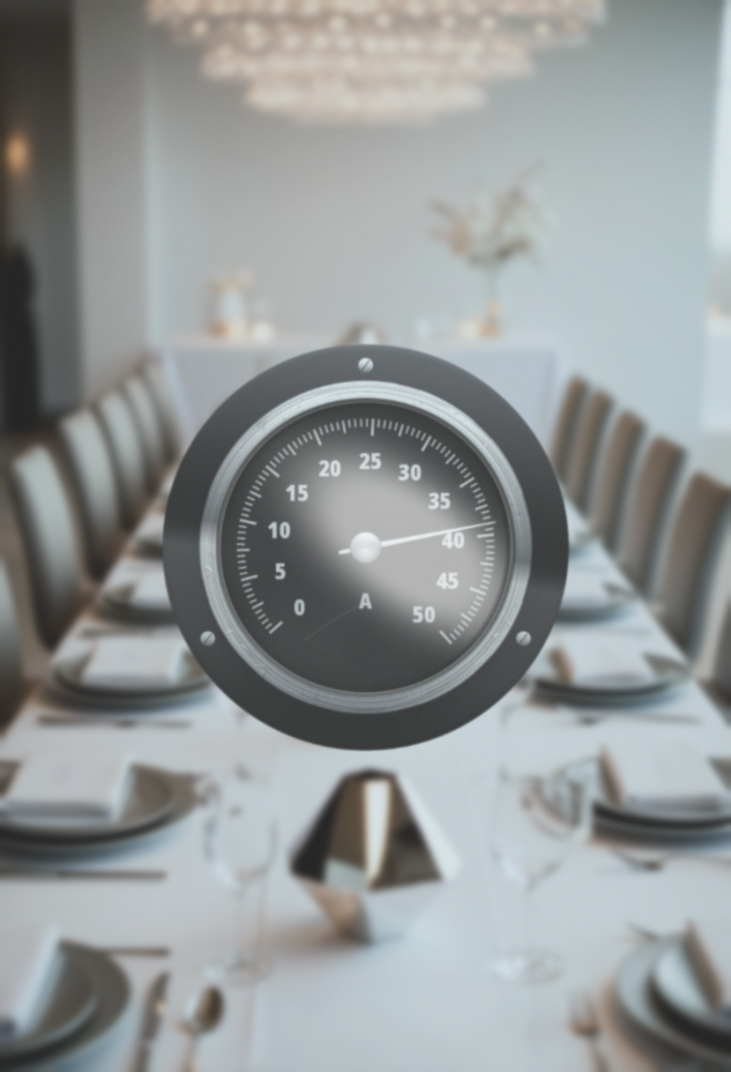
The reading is 39A
